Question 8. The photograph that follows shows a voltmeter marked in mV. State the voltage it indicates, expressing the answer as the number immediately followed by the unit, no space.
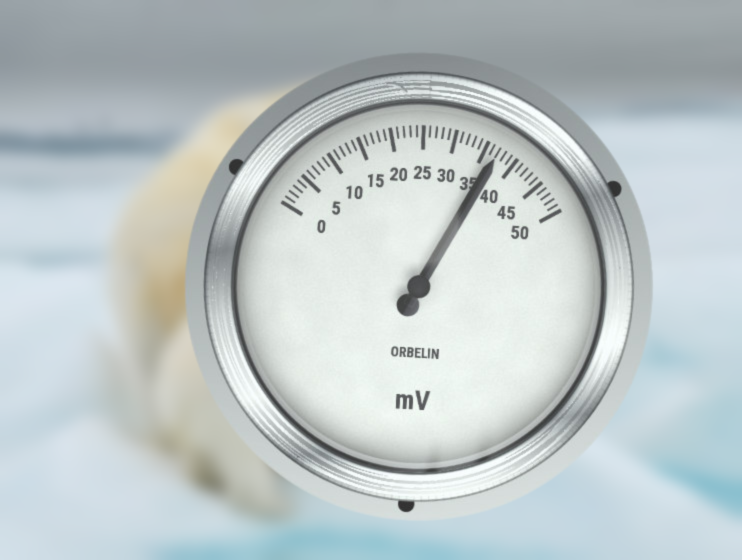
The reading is 37mV
